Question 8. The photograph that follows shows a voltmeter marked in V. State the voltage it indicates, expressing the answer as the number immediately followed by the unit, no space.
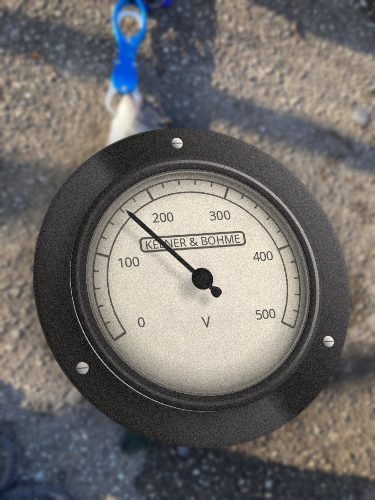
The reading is 160V
